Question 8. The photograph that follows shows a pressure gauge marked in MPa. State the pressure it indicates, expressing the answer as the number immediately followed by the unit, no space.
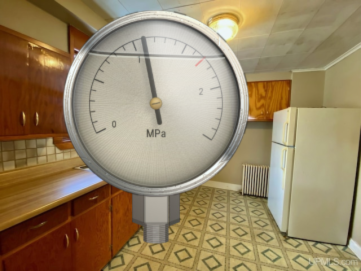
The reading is 1.1MPa
